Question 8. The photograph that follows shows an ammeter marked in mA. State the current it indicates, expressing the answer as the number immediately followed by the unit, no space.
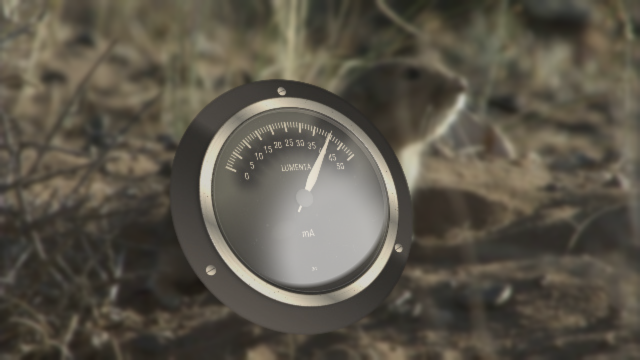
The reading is 40mA
